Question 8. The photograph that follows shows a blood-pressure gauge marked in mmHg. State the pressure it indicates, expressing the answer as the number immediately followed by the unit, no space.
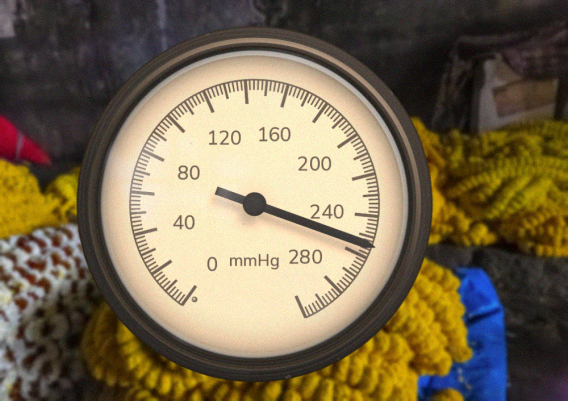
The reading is 254mmHg
